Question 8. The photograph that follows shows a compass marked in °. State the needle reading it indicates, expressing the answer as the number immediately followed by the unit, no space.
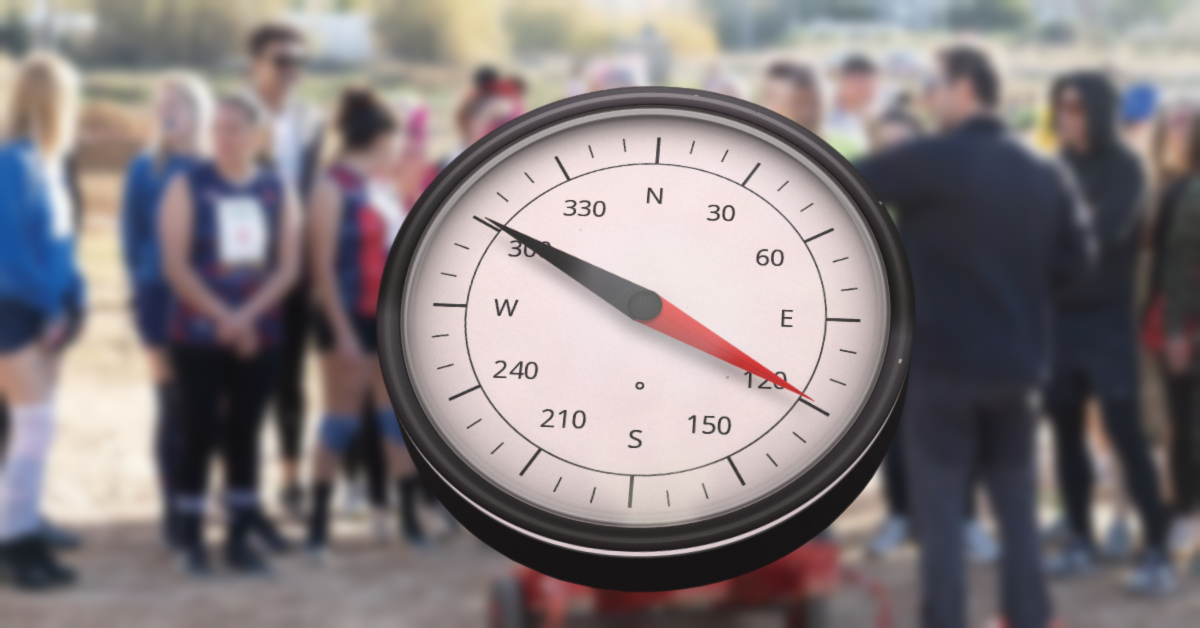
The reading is 120°
